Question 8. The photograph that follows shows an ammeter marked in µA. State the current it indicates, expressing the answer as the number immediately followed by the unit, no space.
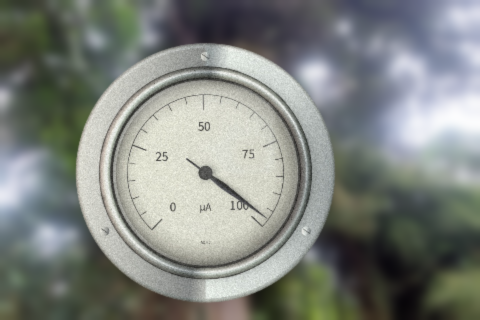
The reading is 97.5µA
